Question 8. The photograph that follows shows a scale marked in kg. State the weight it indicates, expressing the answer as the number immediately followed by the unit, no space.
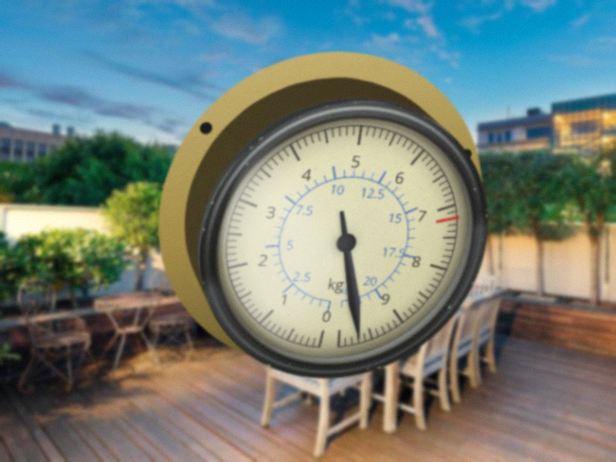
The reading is 9.7kg
